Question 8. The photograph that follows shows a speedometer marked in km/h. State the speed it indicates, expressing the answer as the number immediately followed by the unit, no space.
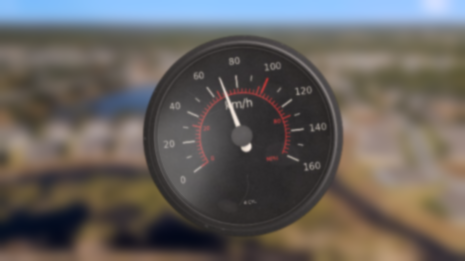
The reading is 70km/h
